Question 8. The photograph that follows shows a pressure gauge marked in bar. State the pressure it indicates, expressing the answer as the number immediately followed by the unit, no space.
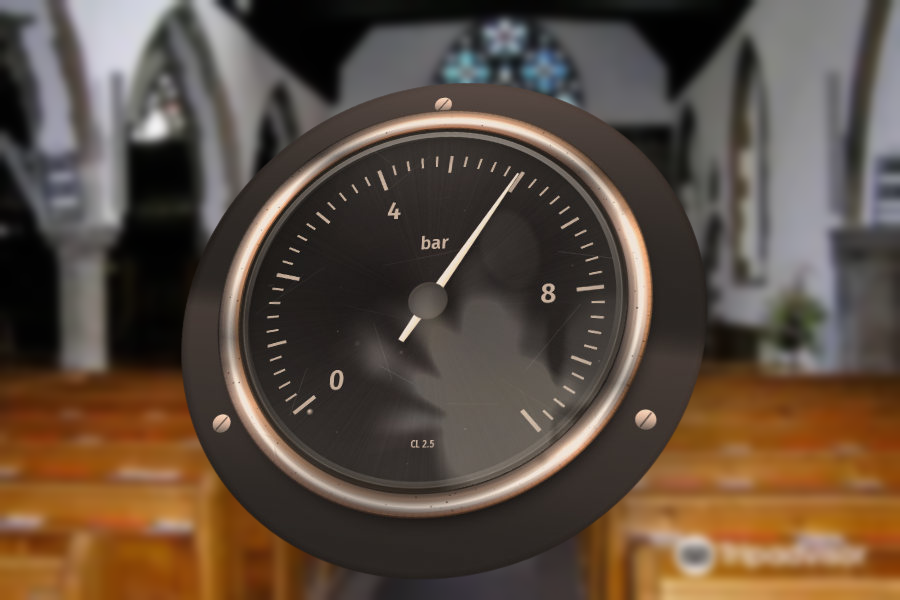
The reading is 6bar
